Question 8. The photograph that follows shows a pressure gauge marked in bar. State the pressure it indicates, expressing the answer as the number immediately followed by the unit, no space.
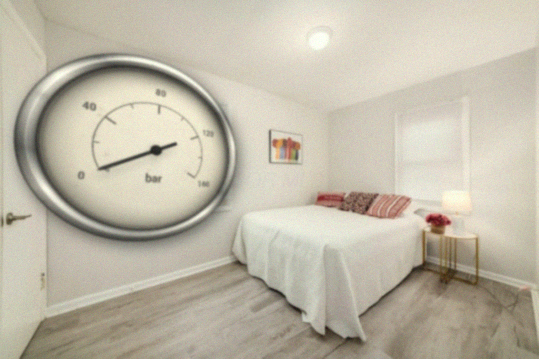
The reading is 0bar
